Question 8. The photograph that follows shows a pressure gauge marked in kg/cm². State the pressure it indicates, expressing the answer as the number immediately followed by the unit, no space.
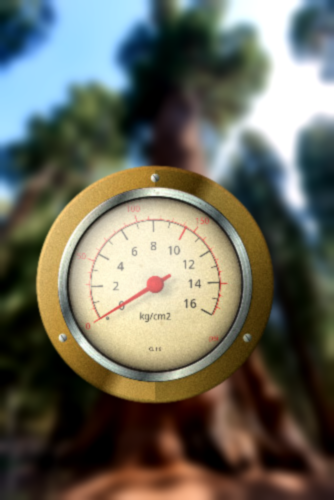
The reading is 0kg/cm²
